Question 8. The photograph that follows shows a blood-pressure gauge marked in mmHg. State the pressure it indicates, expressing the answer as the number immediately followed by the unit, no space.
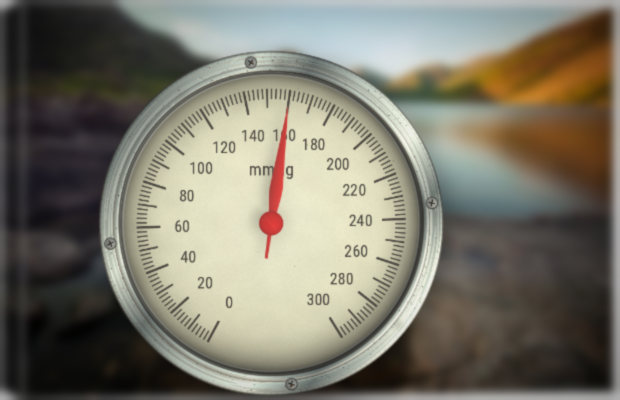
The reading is 160mmHg
